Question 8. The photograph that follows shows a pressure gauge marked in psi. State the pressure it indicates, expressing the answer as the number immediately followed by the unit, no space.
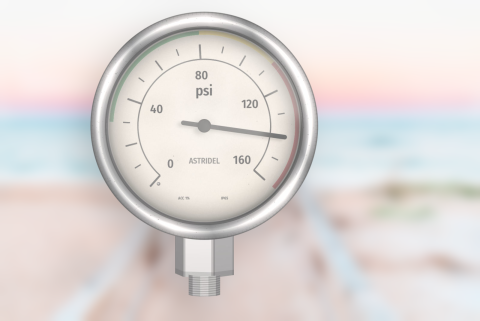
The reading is 140psi
